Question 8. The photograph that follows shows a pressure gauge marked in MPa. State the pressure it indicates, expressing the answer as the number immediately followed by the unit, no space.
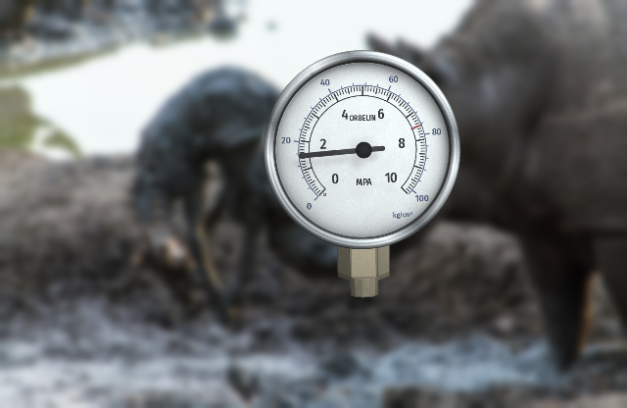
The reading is 1.5MPa
